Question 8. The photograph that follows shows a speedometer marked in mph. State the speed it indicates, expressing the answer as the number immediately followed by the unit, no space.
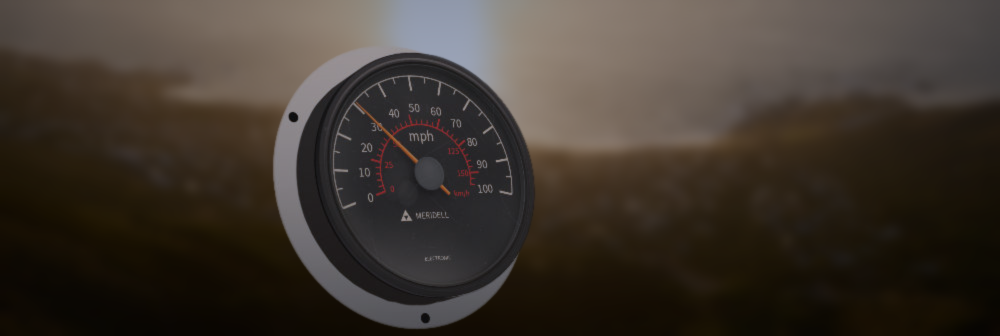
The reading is 30mph
